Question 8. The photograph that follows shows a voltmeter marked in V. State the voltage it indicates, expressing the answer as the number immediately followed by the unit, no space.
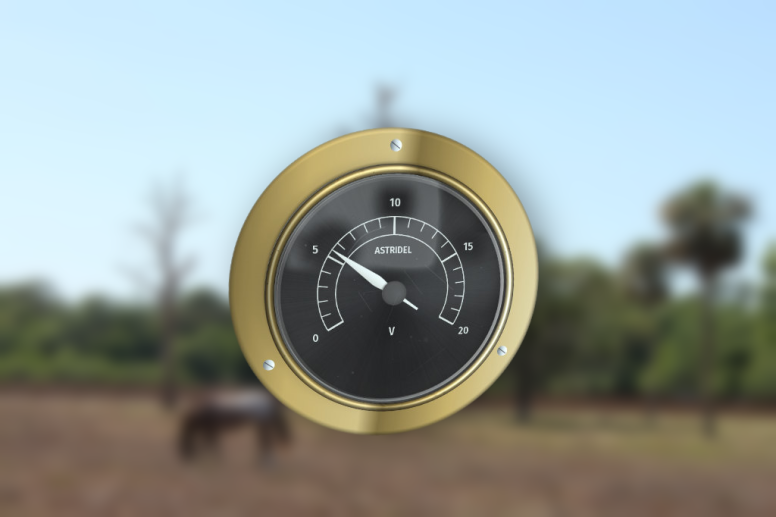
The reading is 5.5V
